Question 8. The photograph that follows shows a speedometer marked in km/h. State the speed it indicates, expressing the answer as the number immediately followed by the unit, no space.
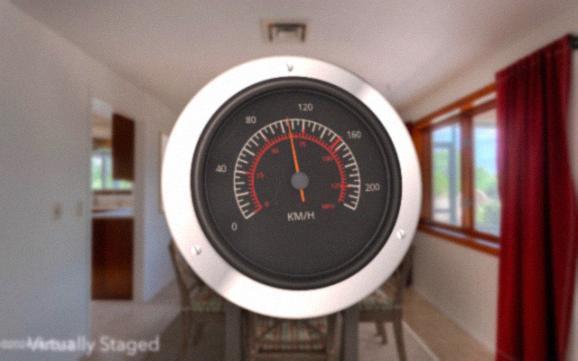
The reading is 105km/h
